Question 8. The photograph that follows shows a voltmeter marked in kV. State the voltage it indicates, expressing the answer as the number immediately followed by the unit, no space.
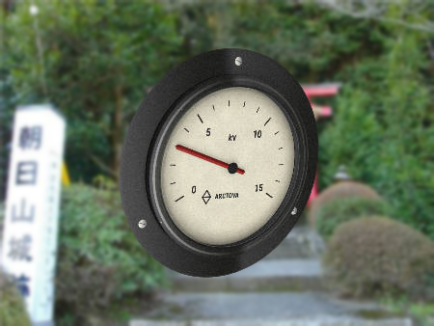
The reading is 3kV
